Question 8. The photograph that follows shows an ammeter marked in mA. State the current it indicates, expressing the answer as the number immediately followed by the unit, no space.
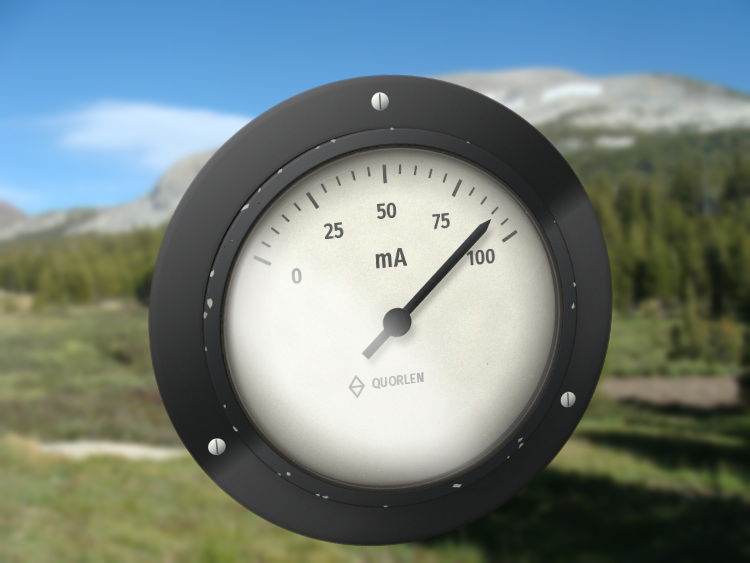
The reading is 90mA
